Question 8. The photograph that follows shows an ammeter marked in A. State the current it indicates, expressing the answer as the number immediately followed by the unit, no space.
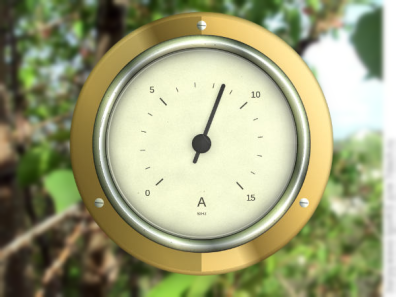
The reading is 8.5A
